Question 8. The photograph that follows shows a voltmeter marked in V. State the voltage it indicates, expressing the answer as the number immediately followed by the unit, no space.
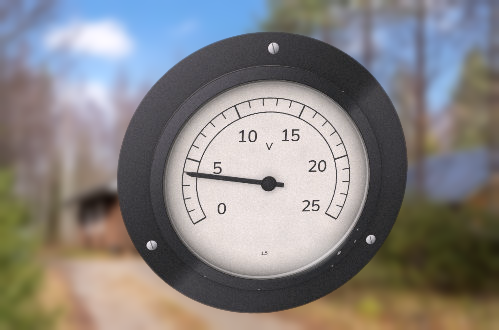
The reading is 4V
